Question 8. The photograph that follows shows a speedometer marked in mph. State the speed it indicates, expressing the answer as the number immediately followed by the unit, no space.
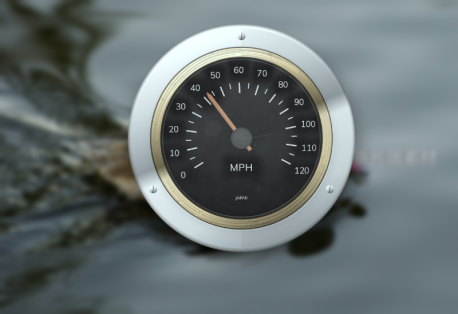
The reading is 42.5mph
